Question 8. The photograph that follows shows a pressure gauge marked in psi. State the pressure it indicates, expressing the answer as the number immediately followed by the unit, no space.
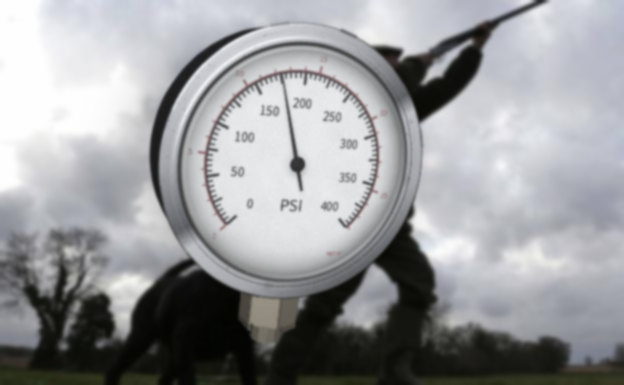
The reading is 175psi
